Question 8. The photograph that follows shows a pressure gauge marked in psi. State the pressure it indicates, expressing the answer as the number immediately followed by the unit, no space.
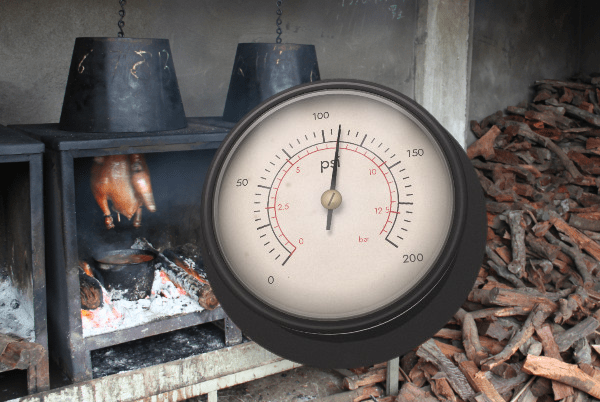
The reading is 110psi
